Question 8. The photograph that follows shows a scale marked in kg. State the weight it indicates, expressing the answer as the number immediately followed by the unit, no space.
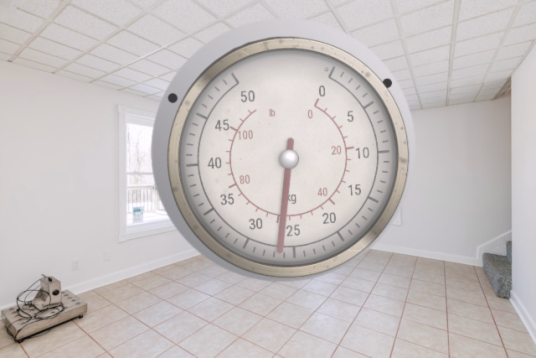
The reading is 26.5kg
